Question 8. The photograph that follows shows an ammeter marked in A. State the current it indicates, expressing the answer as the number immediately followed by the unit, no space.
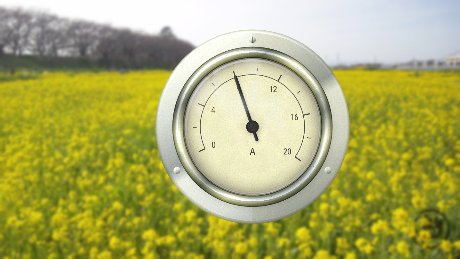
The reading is 8A
